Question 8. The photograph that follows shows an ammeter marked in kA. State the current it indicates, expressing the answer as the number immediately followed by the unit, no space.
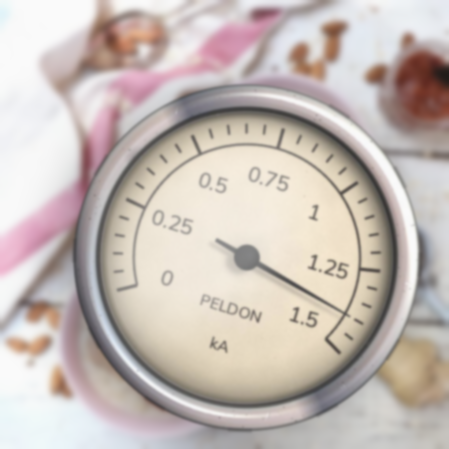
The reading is 1.4kA
